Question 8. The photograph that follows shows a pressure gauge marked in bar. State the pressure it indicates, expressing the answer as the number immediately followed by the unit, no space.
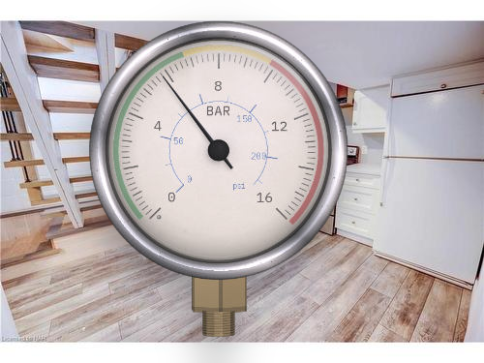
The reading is 5.8bar
